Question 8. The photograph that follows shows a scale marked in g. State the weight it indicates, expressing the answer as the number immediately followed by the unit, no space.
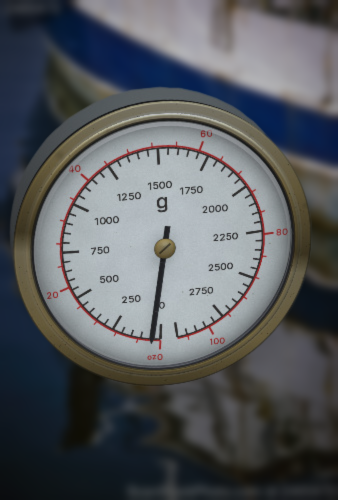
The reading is 50g
